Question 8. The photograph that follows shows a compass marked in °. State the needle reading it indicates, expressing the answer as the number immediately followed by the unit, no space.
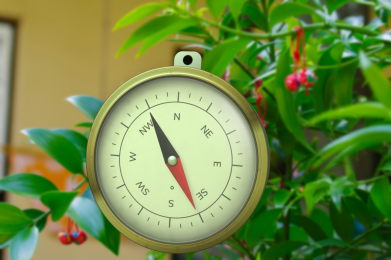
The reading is 150°
